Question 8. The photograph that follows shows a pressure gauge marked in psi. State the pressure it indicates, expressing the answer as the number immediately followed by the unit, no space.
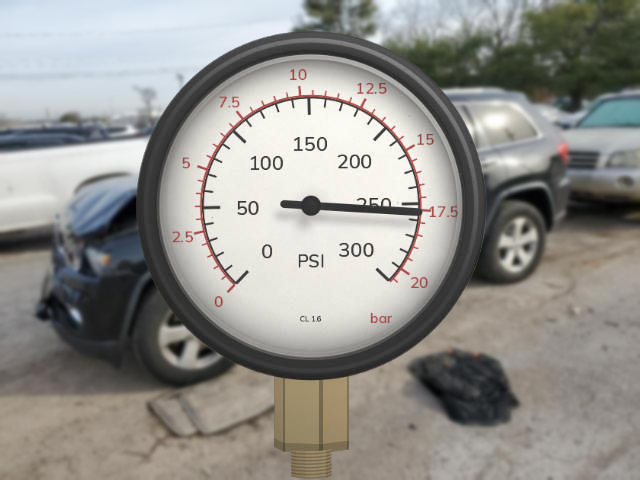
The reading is 255psi
